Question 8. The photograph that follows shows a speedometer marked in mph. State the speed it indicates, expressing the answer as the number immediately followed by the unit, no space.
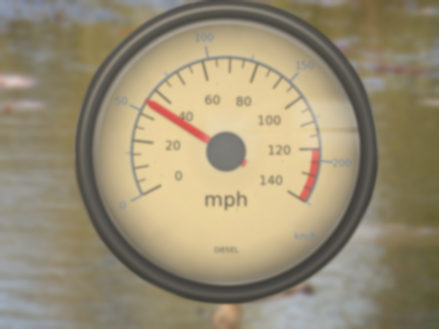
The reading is 35mph
